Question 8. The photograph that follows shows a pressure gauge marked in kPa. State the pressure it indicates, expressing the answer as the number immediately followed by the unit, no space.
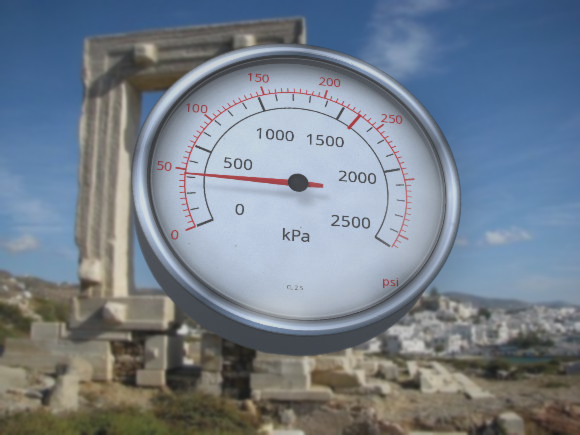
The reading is 300kPa
